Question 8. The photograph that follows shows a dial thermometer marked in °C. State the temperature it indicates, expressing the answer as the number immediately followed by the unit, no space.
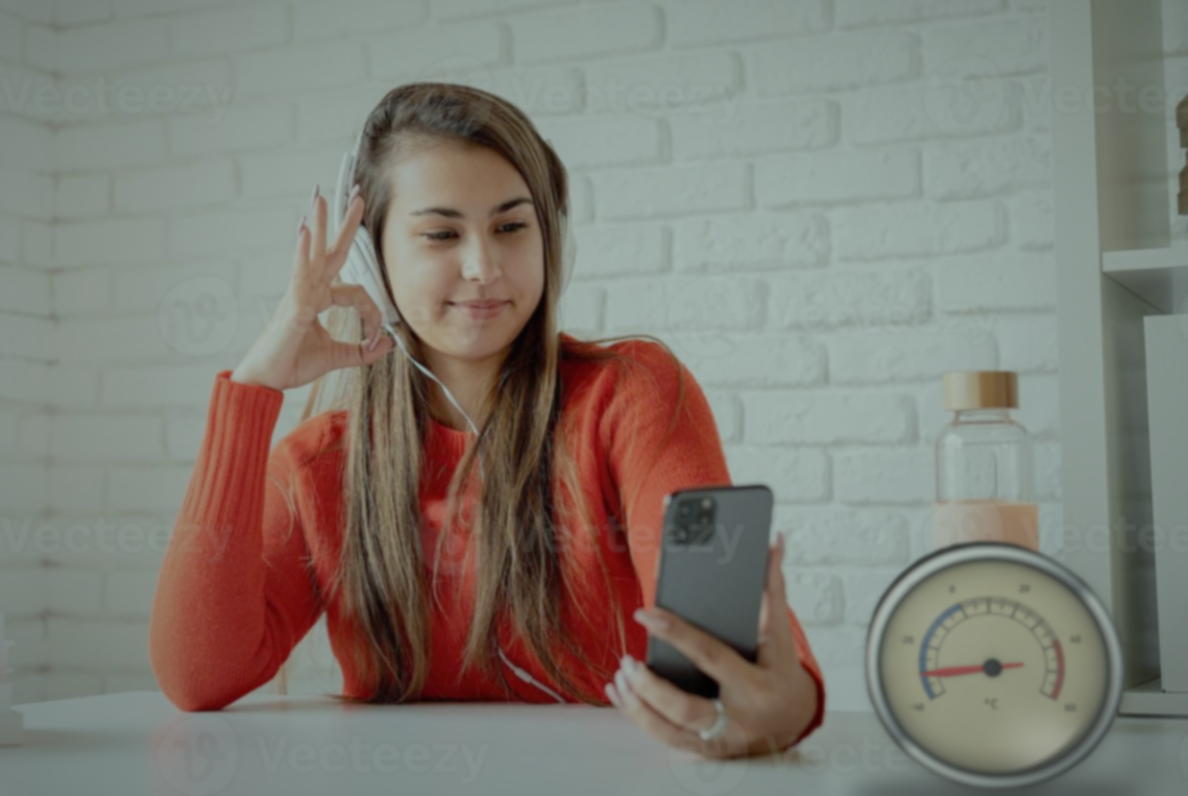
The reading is -30°C
